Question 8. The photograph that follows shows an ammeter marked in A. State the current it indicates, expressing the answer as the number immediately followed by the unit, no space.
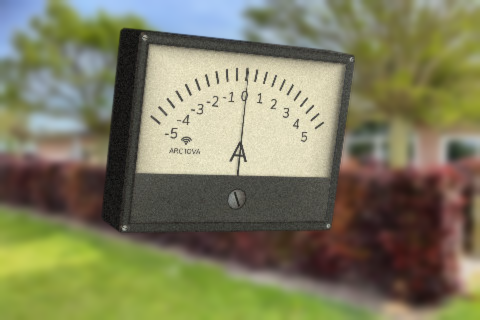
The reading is 0A
